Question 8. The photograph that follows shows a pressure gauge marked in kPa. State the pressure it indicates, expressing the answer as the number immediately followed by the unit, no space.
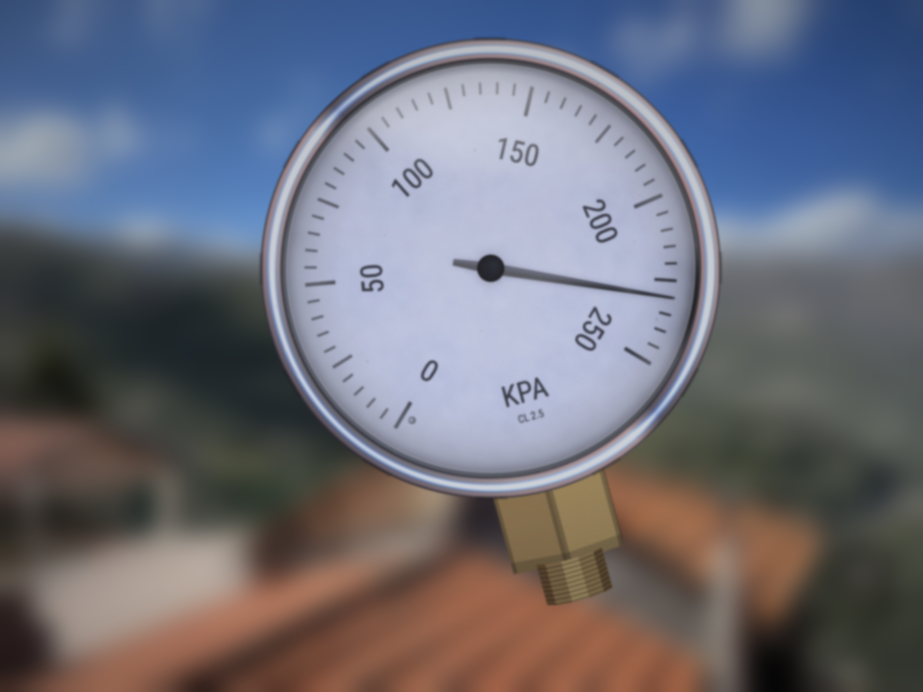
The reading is 230kPa
